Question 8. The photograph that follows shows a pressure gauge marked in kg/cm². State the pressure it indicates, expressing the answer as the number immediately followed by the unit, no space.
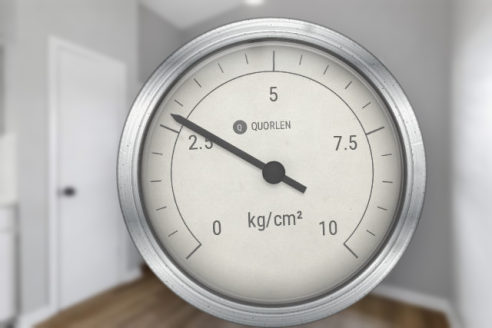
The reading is 2.75kg/cm²
